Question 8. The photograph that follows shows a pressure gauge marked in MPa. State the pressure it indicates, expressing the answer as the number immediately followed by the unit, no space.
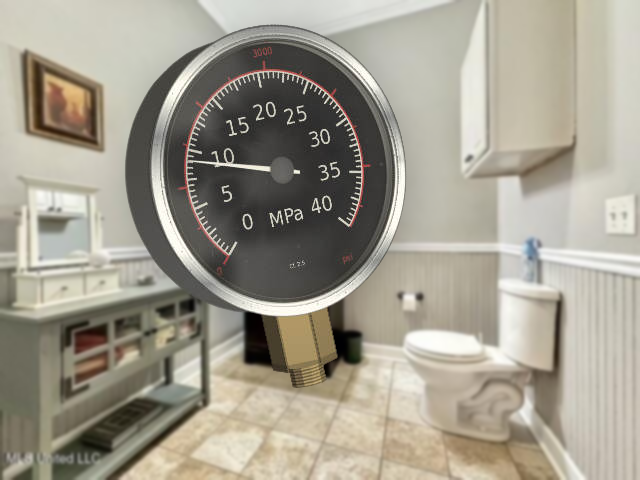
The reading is 9MPa
